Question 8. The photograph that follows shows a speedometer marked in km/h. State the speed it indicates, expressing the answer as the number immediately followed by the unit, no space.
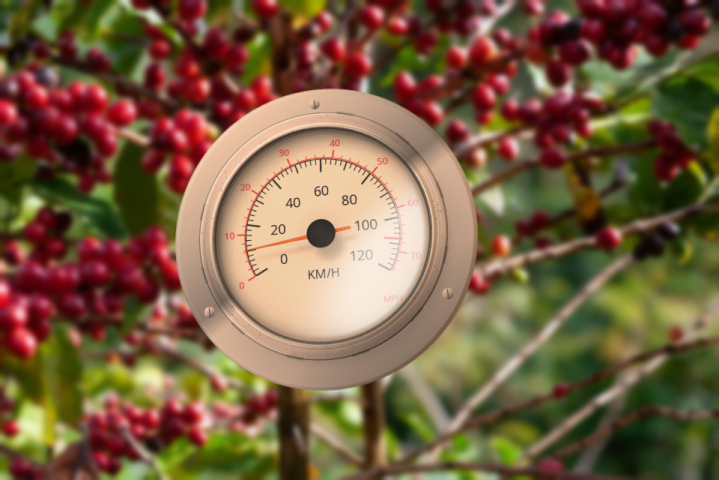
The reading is 10km/h
